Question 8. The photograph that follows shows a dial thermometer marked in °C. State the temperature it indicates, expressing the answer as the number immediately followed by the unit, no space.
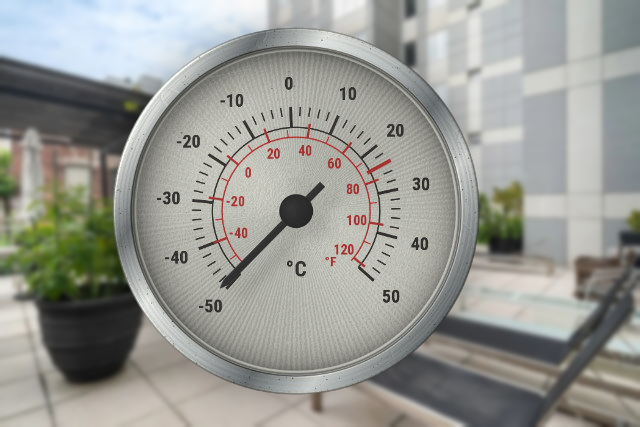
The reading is -49°C
